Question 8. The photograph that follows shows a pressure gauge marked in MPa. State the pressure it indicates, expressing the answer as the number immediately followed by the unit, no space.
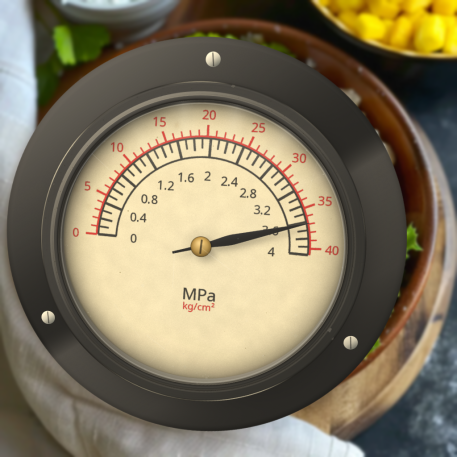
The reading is 3.6MPa
